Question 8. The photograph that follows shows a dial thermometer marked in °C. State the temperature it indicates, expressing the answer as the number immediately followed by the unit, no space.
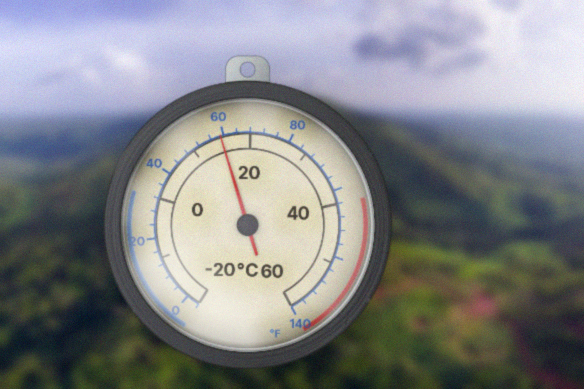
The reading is 15°C
